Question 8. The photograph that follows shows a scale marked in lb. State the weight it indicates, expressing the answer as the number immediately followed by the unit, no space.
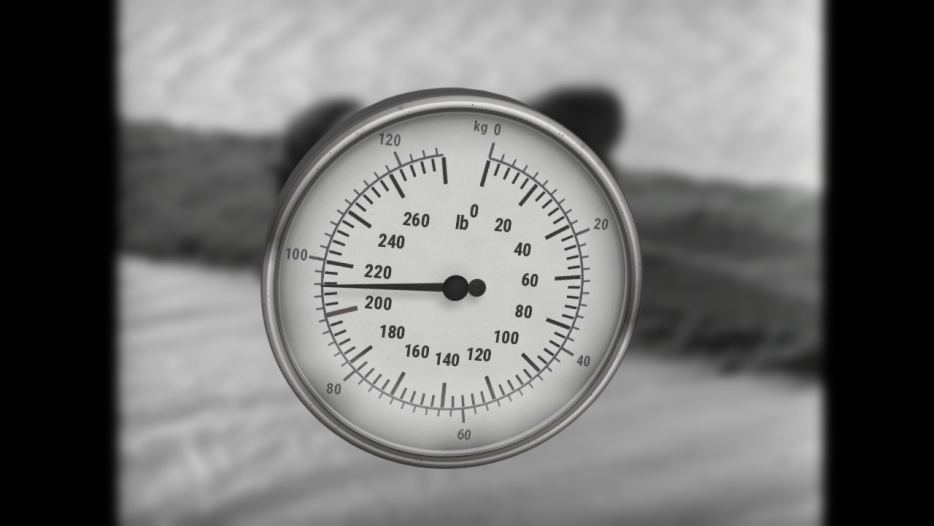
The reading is 212lb
